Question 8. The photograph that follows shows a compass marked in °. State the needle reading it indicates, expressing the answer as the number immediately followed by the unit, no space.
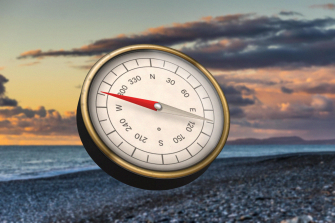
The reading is 285°
